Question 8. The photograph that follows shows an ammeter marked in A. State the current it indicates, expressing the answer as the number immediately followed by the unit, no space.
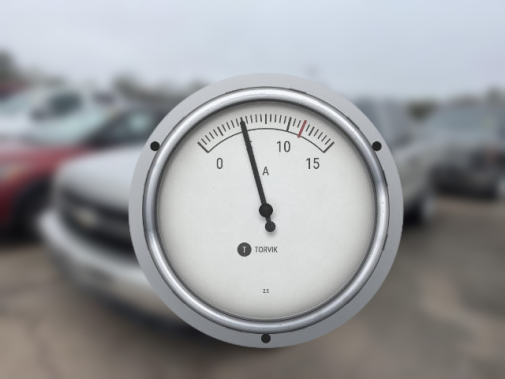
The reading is 5A
